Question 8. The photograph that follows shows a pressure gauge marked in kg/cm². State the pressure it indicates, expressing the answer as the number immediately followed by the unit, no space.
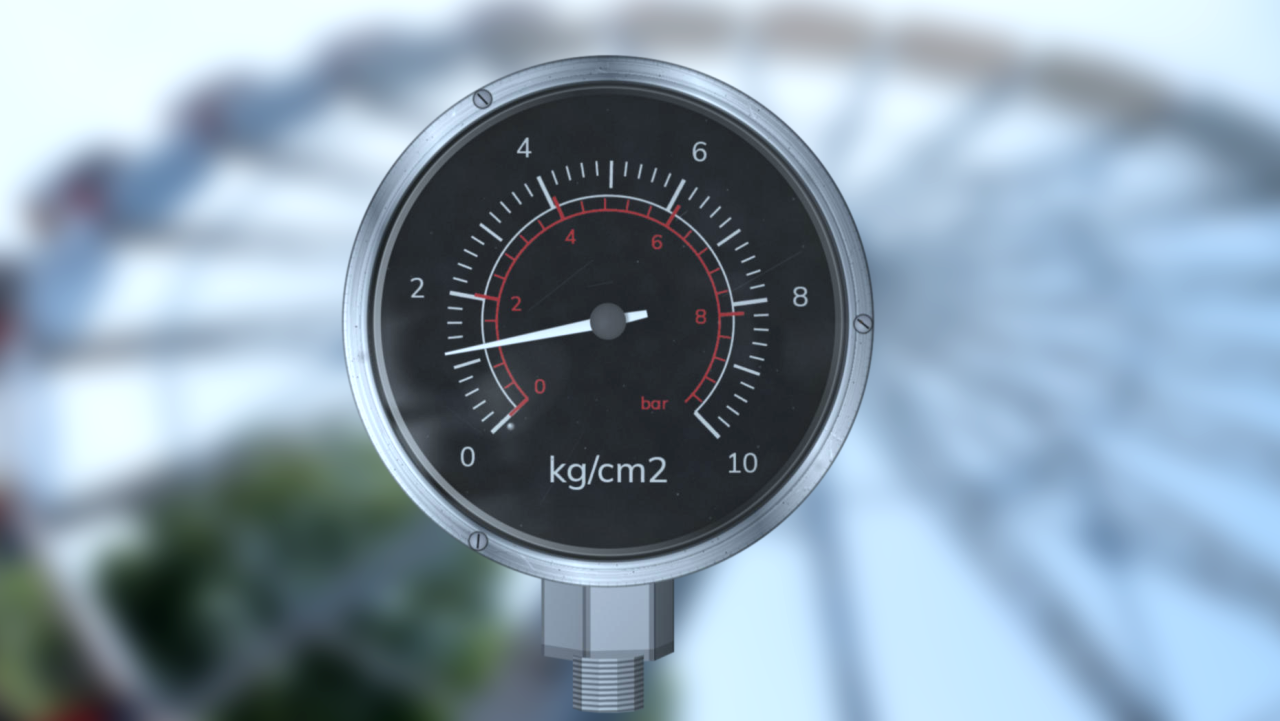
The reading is 1.2kg/cm²
